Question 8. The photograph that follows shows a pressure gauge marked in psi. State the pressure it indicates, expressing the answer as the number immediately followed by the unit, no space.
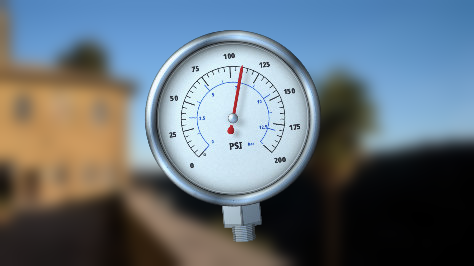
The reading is 110psi
